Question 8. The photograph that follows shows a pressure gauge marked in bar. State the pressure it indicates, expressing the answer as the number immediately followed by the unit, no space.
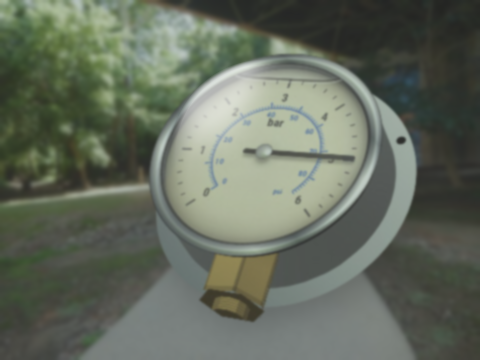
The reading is 5bar
